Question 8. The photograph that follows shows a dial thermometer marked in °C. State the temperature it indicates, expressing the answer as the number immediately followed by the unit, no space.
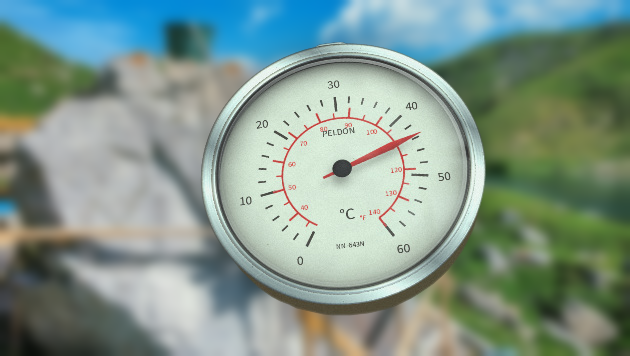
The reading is 44°C
